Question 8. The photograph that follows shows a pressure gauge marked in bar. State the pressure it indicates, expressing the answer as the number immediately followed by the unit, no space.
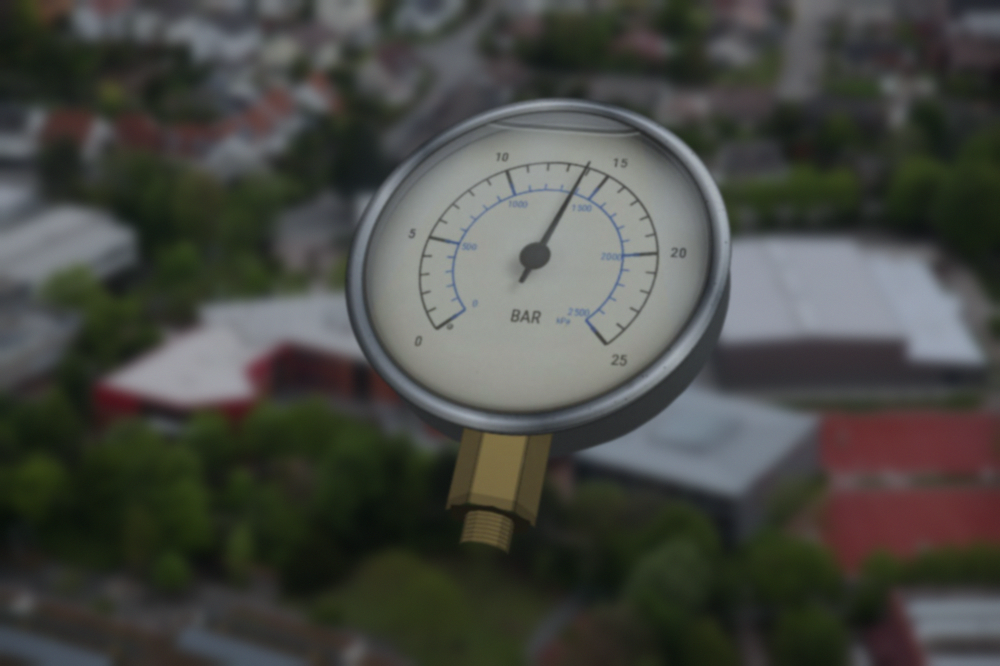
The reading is 14bar
